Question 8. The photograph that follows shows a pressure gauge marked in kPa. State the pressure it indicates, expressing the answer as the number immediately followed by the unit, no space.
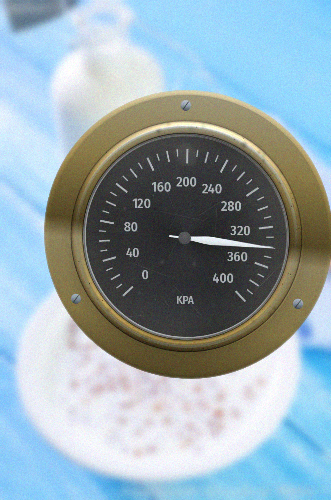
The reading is 340kPa
